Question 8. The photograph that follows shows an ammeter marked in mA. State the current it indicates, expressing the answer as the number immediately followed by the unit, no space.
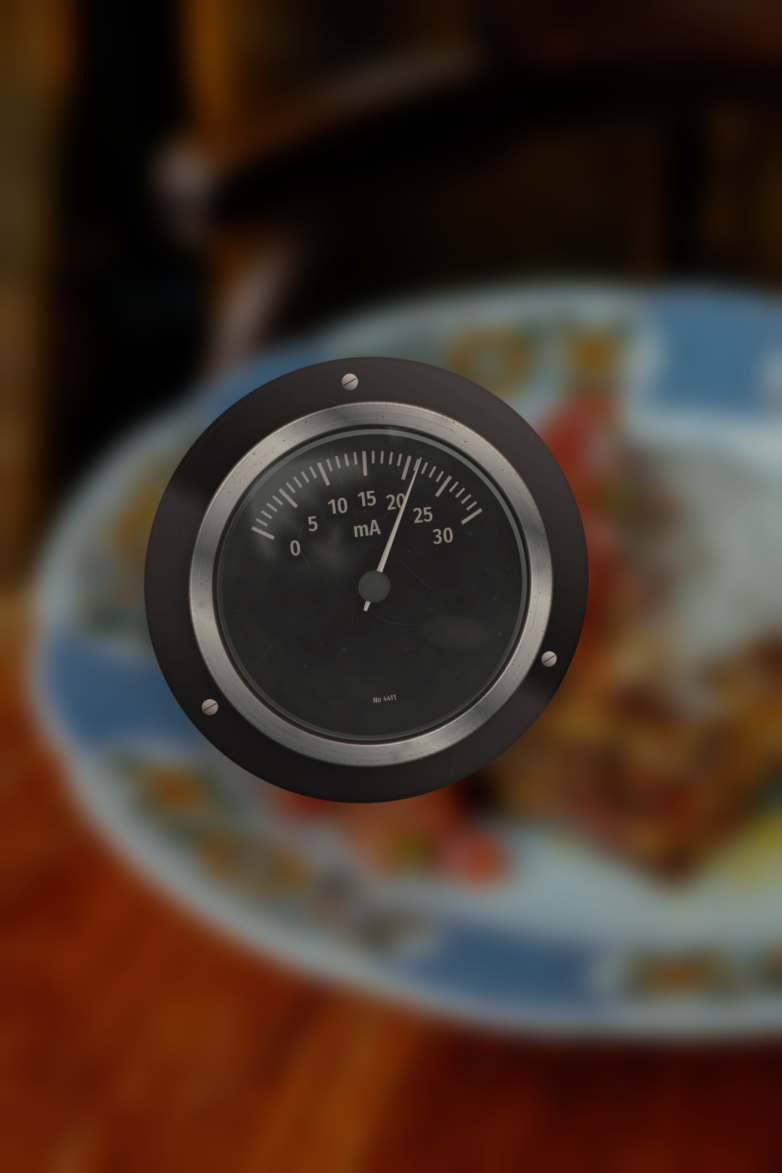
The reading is 21mA
